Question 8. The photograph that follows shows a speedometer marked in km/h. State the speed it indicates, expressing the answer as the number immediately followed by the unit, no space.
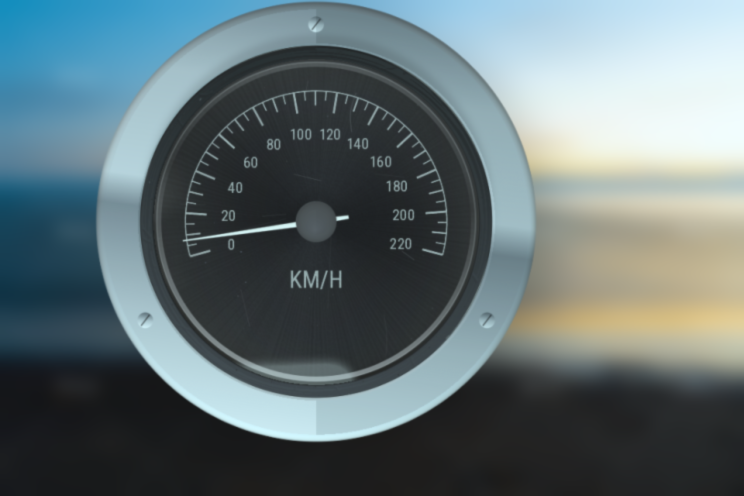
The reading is 7.5km/h
